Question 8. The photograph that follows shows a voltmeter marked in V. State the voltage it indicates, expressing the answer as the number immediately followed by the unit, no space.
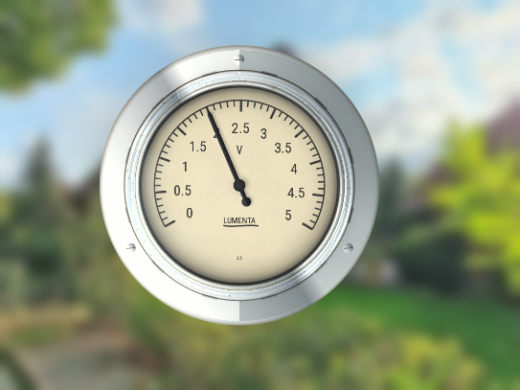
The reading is 2V
